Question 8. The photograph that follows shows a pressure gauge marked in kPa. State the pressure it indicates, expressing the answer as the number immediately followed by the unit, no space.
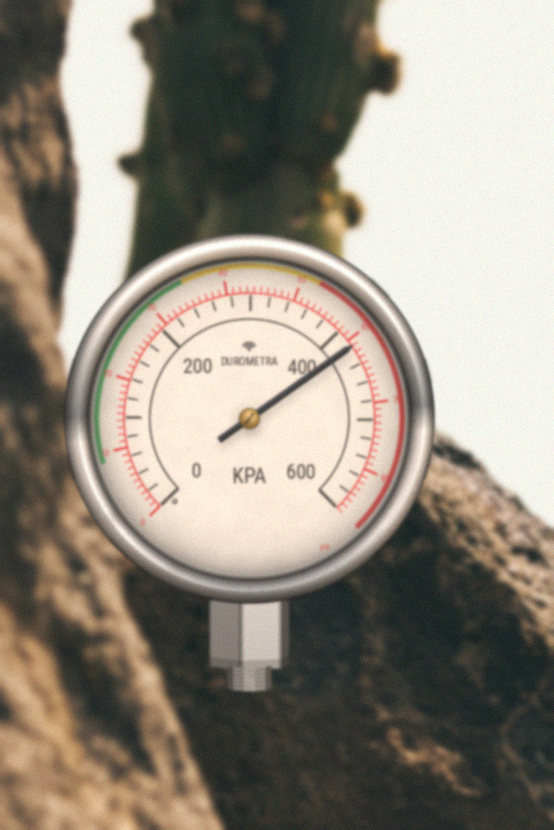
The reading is 420kPa
